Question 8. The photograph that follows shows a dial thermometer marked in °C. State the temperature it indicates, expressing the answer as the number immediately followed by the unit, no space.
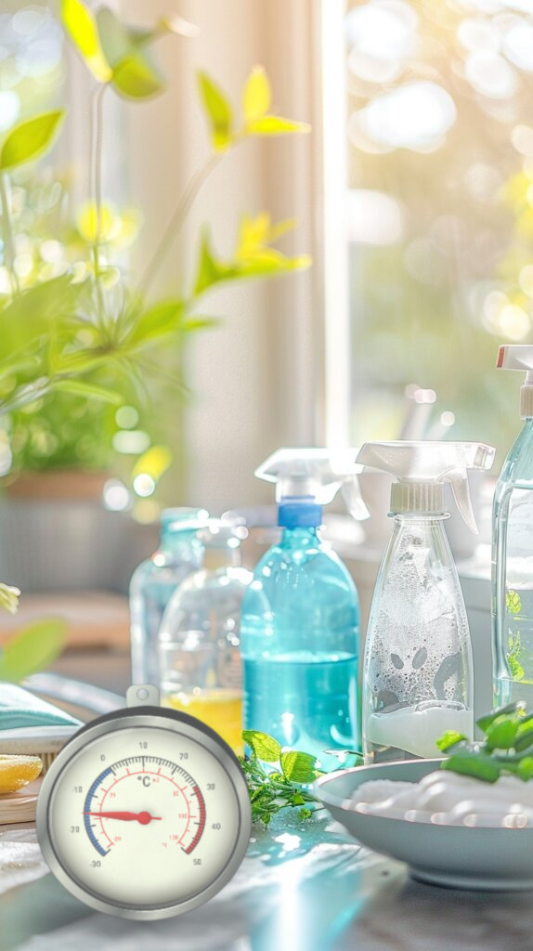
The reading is -15°C
